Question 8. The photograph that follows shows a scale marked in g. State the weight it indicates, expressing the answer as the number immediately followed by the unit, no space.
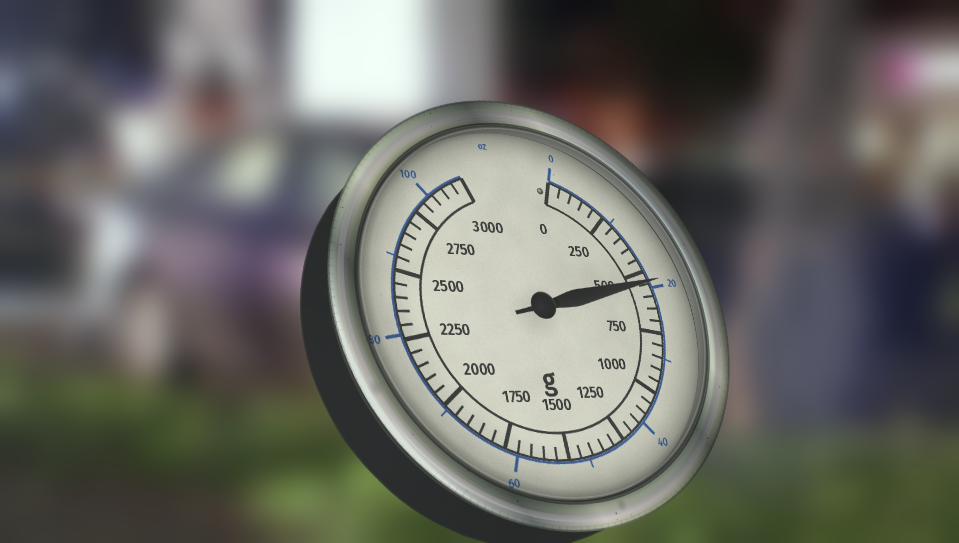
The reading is 550g
